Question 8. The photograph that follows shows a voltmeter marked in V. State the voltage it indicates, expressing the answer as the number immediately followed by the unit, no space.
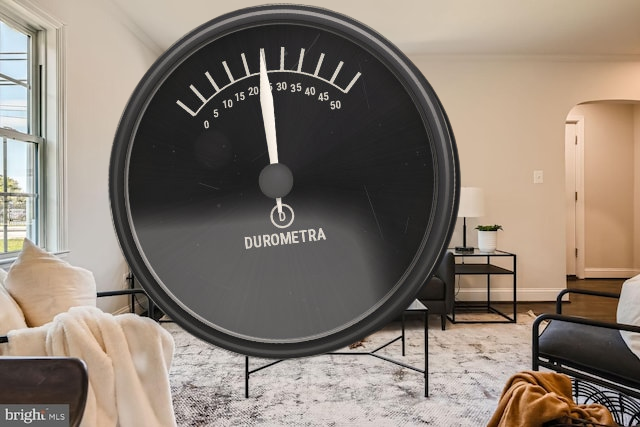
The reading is 25V
